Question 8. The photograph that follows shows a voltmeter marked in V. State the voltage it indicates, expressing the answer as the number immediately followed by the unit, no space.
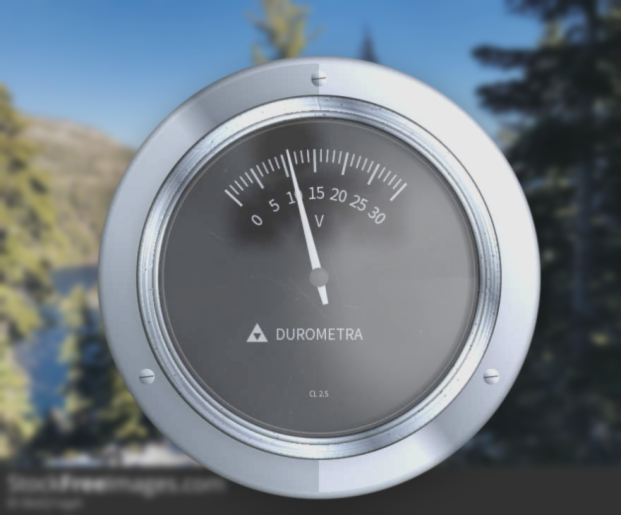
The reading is 11V
